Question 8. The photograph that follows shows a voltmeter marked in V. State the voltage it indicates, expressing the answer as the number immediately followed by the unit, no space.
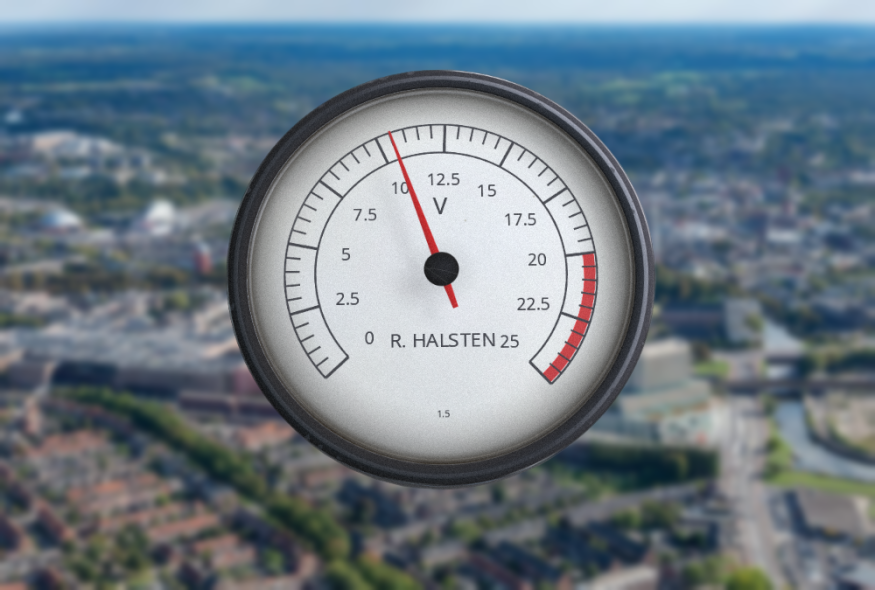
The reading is 10.5V
